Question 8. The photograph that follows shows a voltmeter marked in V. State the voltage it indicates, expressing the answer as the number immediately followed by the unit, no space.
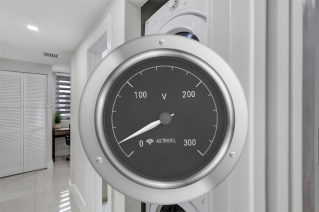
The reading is 20V
